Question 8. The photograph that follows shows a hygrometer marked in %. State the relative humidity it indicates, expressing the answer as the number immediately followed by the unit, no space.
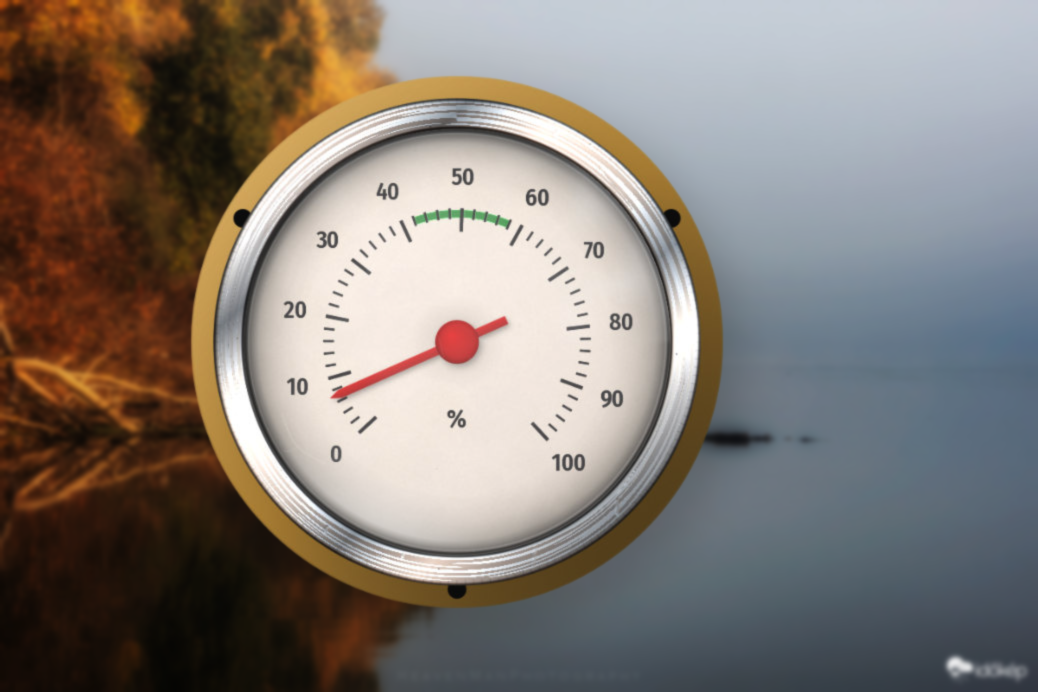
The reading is 7%
